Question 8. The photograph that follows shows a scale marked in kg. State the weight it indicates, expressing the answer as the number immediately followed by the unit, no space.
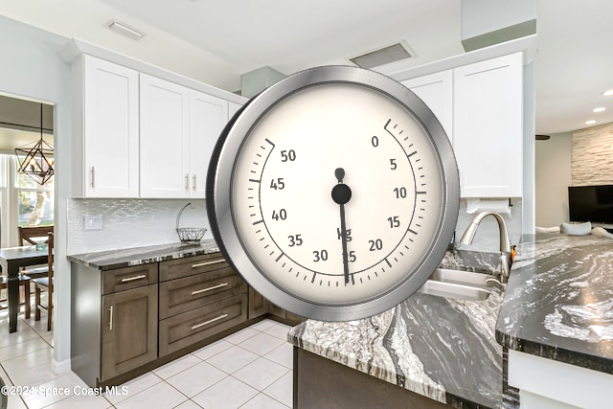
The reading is 26kg
